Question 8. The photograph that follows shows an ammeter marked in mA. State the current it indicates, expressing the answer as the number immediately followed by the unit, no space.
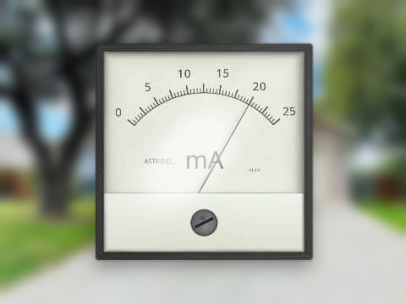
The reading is 20mA
